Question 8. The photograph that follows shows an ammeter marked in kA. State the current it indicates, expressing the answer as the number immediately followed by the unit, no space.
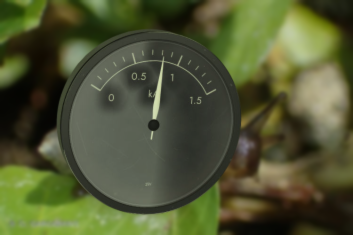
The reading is 0.8kA
